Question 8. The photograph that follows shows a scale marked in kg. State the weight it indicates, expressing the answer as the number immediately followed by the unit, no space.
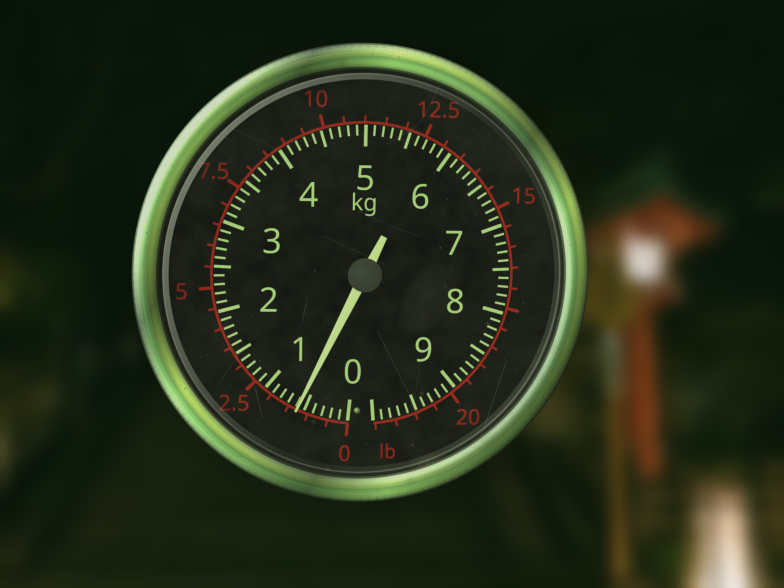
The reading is 0.6kg
